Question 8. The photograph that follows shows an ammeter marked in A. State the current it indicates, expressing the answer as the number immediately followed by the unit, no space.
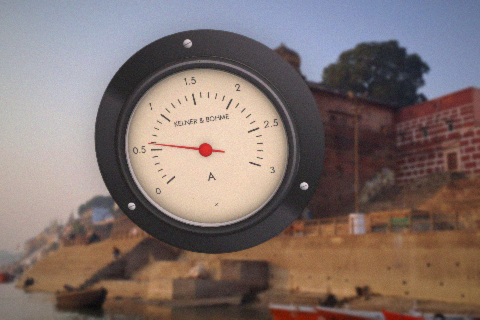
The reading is 0.6A
